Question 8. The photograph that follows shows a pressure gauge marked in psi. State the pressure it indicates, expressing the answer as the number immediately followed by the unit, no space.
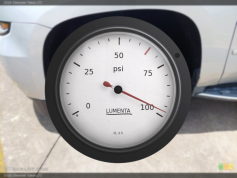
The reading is 97.5psi
